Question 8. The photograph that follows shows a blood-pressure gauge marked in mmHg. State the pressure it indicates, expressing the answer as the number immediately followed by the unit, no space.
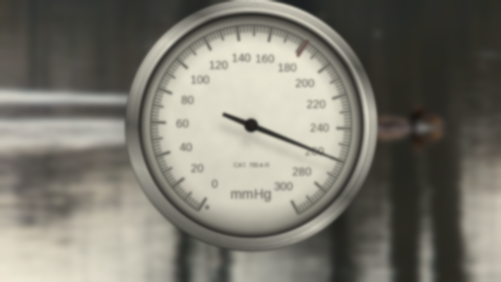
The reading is 260mmHg
